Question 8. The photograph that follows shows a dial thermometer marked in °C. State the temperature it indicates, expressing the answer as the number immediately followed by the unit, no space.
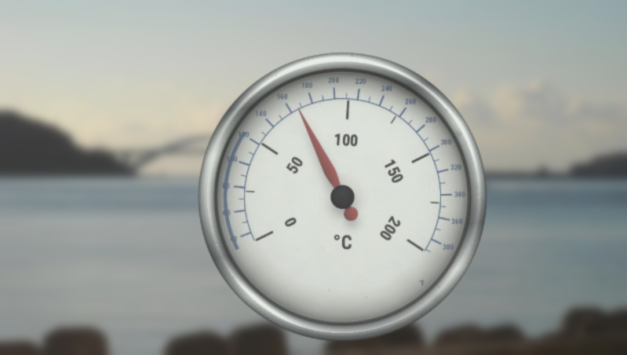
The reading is 75°C
